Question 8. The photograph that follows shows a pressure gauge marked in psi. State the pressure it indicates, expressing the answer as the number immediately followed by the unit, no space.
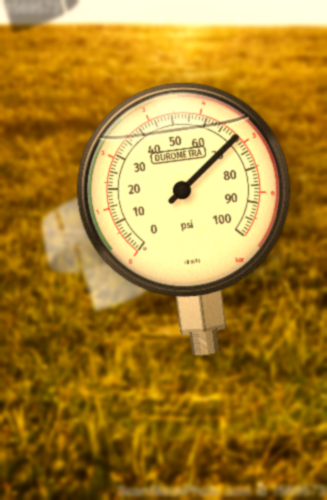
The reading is 70psi
